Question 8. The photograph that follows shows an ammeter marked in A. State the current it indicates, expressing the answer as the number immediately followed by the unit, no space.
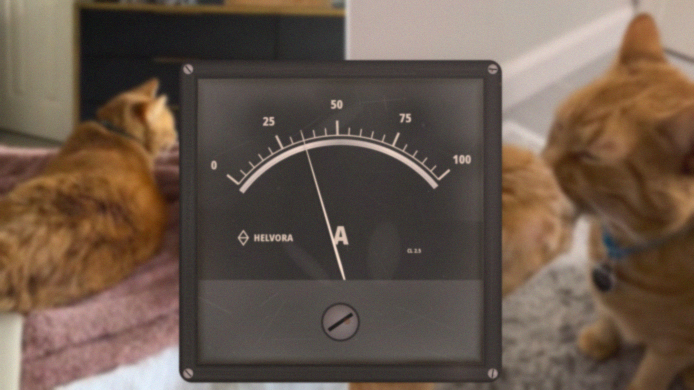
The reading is 35A
